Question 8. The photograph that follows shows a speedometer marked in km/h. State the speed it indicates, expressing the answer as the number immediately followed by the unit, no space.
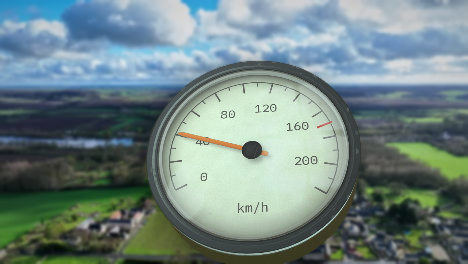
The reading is 40km/h
